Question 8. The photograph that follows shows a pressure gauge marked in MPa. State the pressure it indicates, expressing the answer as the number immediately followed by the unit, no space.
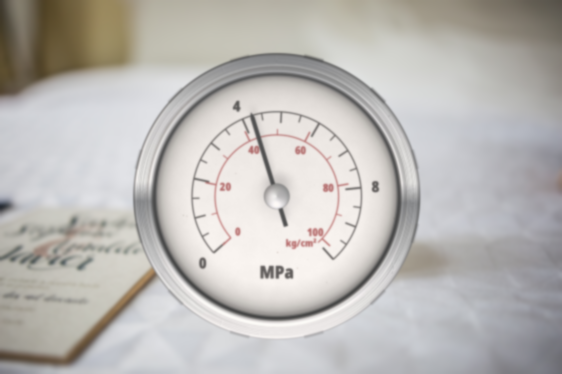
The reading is 4.25MPa
